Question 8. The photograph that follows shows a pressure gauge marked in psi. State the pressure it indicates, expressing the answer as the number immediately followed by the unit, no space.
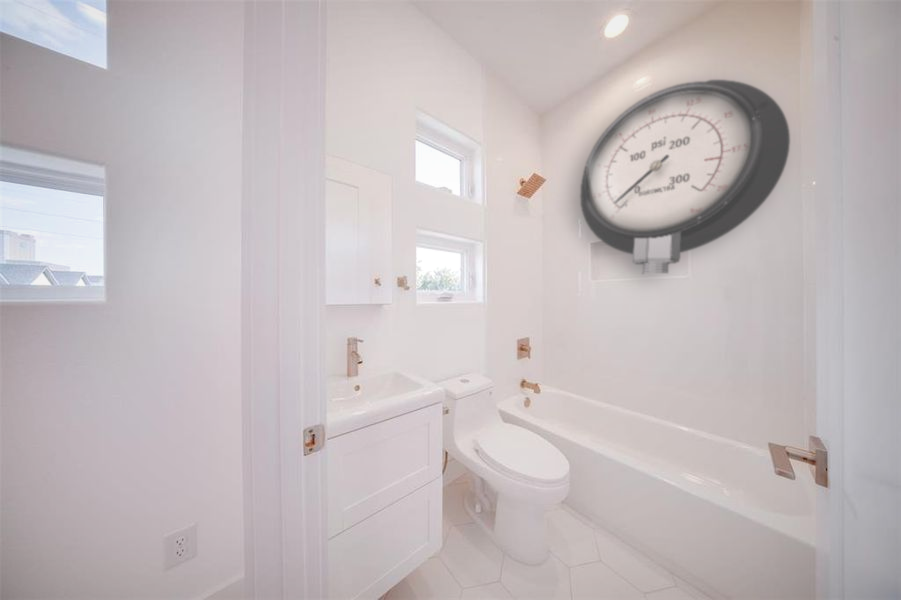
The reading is 10psi
